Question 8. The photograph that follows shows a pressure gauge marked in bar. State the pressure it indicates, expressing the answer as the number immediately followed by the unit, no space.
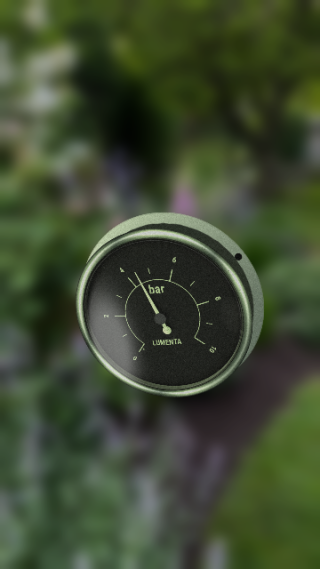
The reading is 4.5bar
